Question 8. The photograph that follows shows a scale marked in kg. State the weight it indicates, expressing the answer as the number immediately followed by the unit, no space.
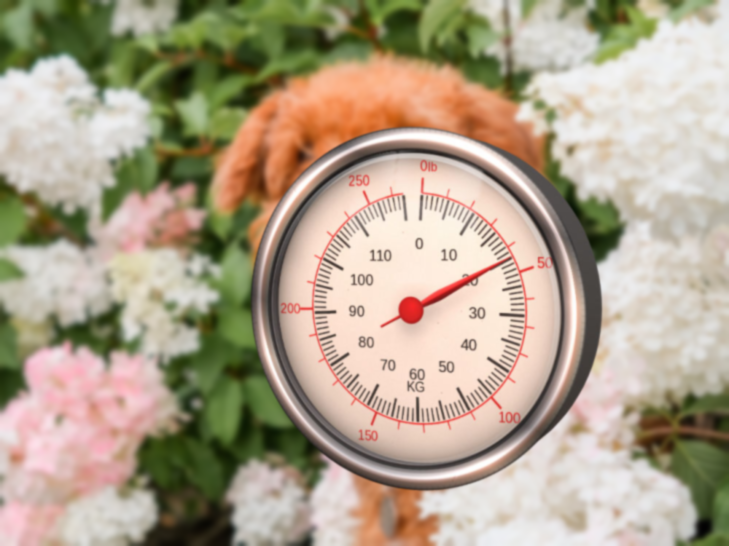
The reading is 20kg
